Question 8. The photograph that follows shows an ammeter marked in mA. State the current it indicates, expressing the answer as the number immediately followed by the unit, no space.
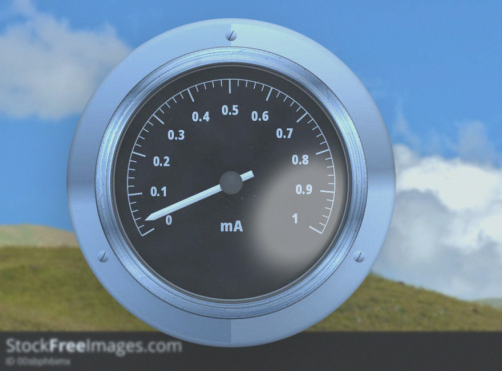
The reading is 0.03mA
